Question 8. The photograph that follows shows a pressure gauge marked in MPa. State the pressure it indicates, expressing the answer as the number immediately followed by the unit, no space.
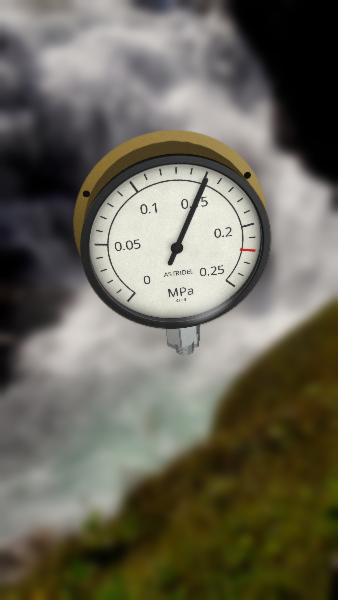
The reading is 0.15MPa
